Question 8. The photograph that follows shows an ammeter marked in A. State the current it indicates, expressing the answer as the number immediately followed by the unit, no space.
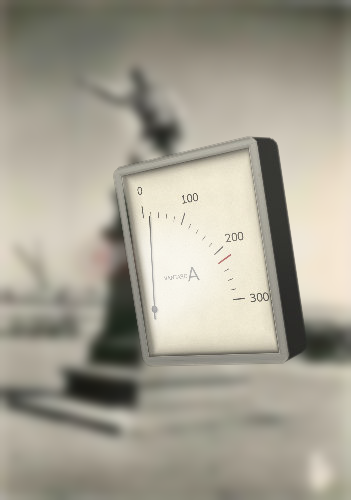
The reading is 20A
